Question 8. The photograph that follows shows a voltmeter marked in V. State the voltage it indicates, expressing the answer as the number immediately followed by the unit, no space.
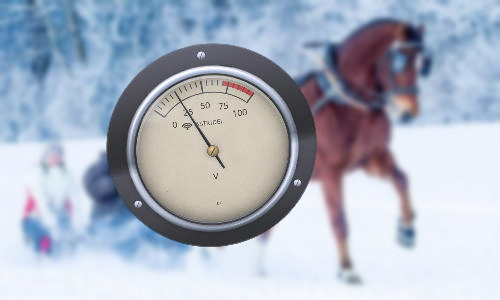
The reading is 25V
